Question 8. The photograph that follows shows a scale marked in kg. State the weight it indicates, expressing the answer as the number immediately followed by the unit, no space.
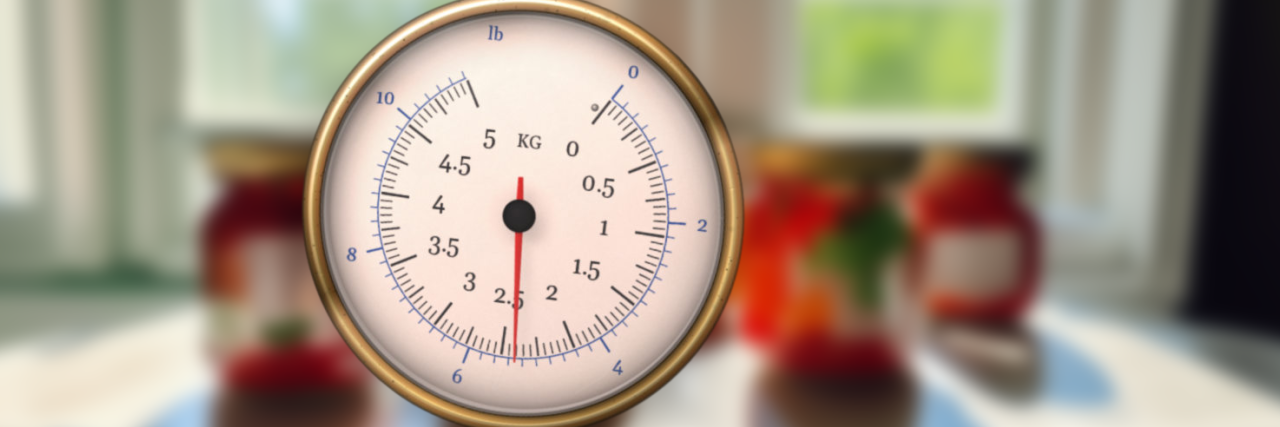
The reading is 2.4kg
